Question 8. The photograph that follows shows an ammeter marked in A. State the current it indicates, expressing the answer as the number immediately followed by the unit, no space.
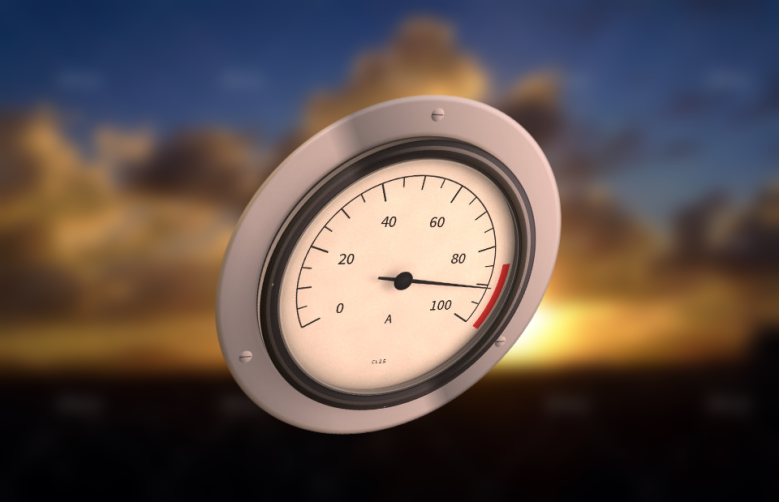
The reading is 90A
